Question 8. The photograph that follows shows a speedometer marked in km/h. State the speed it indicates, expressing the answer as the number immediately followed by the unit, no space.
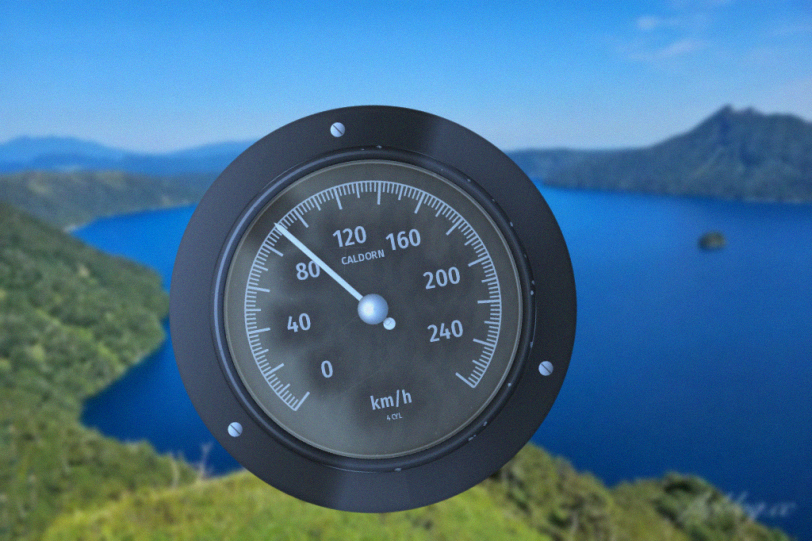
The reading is 90km/h
